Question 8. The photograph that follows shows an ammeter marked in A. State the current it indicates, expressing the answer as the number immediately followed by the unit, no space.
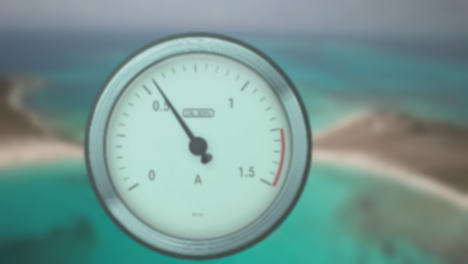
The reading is 0.55A
